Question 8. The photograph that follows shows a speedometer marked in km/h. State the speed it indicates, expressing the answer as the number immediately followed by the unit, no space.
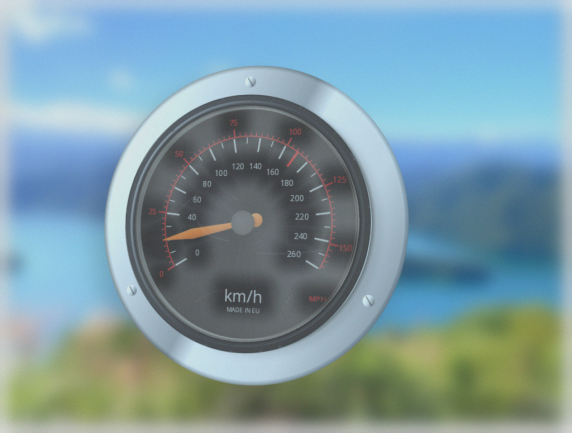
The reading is 20km/h
